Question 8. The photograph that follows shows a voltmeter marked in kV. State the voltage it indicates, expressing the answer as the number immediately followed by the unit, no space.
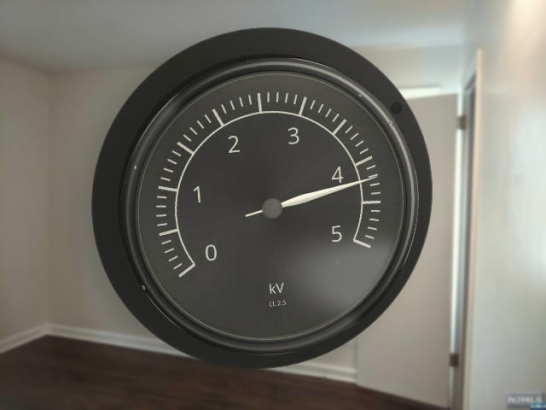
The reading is 4.2kV
